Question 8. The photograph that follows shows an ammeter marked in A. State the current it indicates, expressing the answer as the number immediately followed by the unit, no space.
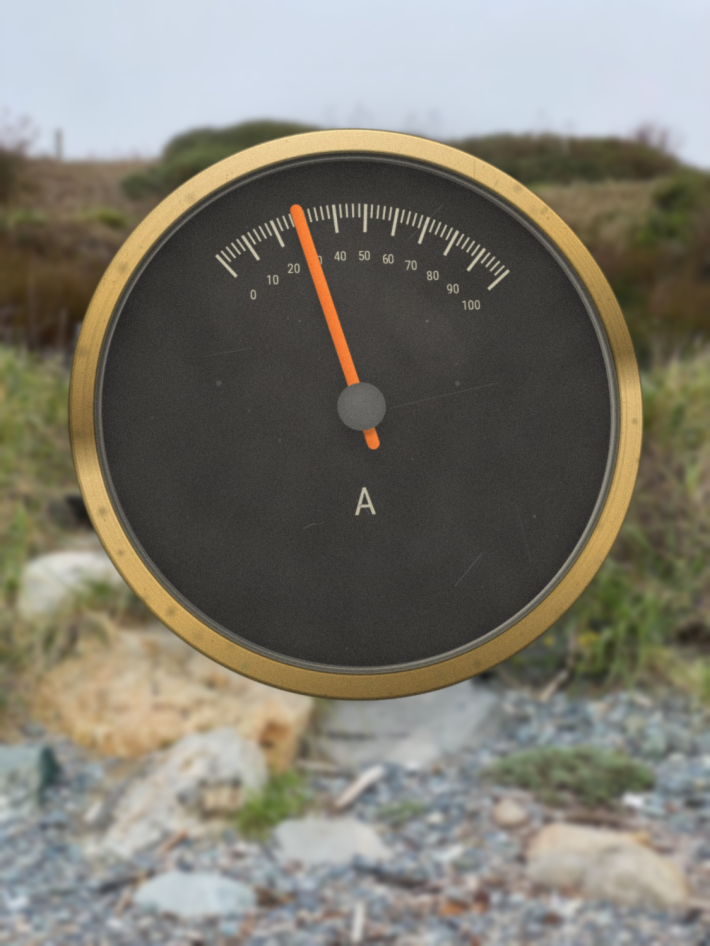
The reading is 28A
